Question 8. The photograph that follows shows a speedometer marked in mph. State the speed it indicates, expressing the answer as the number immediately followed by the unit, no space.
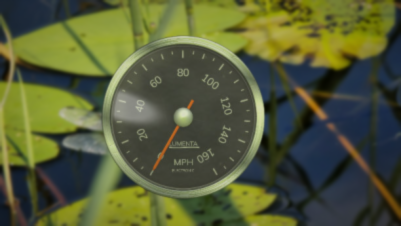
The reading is 0mph
